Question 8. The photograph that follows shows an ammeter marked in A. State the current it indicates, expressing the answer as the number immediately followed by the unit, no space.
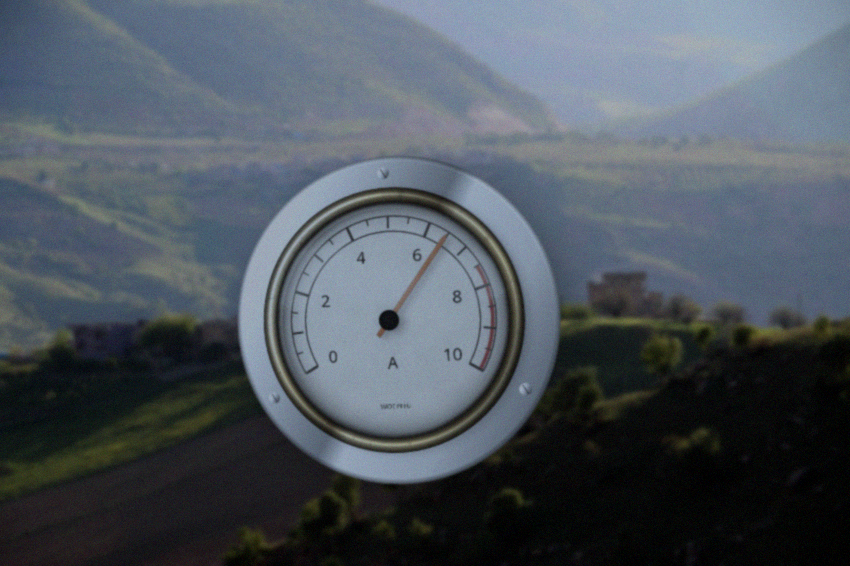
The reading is 6.5A
